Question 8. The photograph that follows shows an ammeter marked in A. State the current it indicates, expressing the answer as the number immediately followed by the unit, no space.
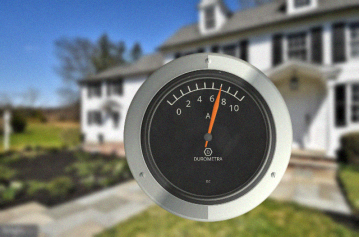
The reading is 7A
